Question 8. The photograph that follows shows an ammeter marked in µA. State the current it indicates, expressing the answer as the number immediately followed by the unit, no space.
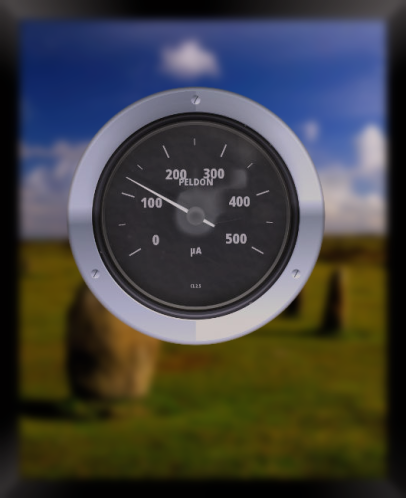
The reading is 125µA
